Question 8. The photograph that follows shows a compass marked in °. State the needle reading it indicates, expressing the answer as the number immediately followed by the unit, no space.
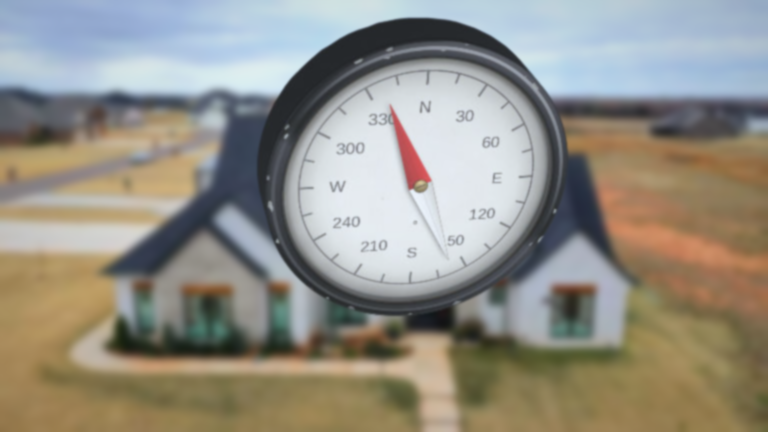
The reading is 337.5°
